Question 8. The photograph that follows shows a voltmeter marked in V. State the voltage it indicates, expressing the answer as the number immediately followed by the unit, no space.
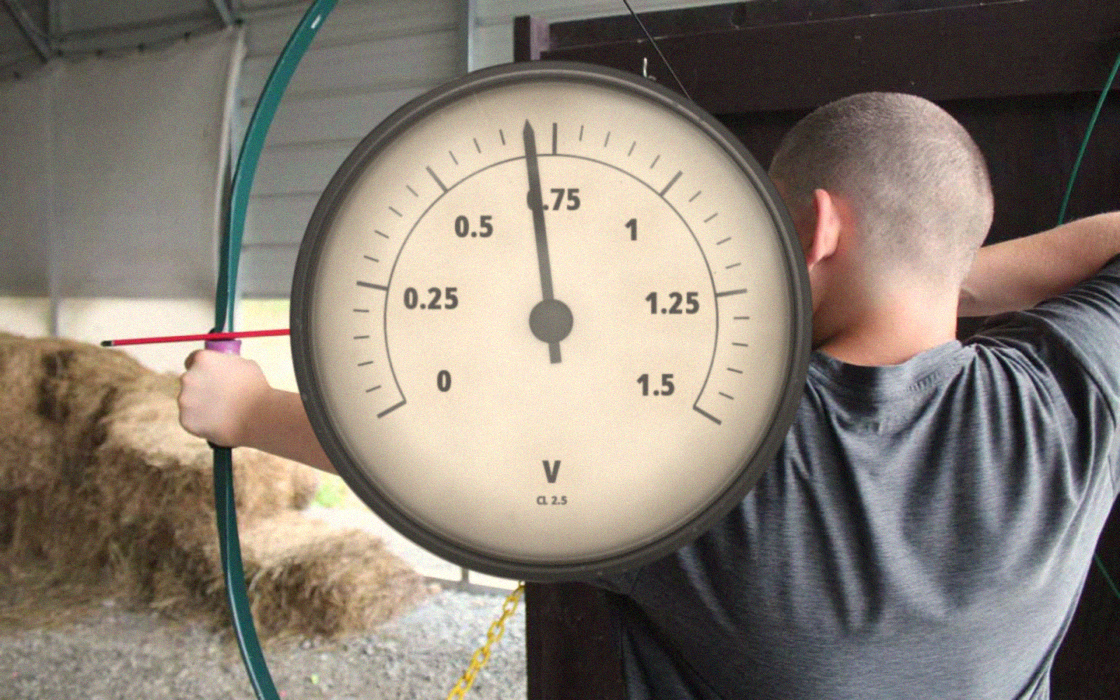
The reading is 0.7V
